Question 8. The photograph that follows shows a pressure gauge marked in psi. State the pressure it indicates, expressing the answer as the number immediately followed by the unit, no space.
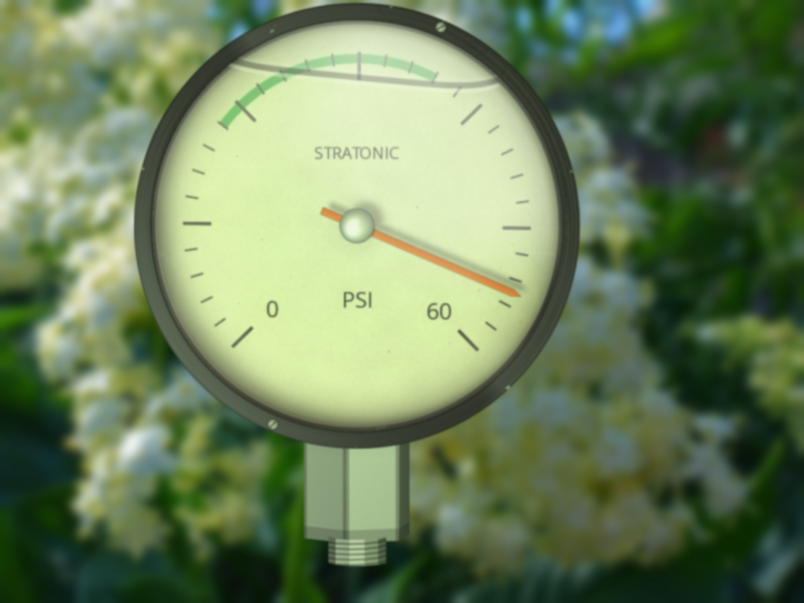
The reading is 55psi
